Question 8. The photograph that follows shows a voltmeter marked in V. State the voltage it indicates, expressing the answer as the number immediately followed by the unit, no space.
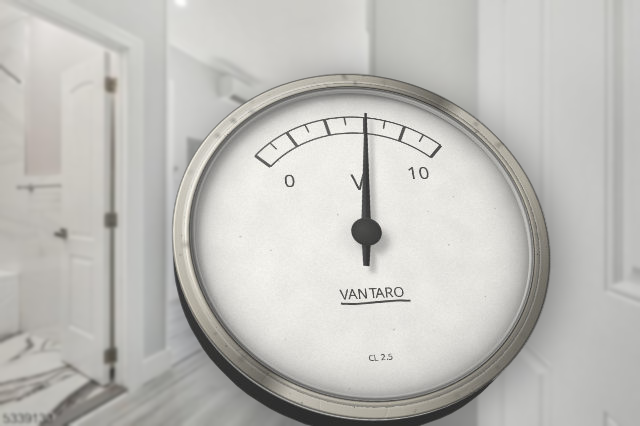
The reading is 6V
